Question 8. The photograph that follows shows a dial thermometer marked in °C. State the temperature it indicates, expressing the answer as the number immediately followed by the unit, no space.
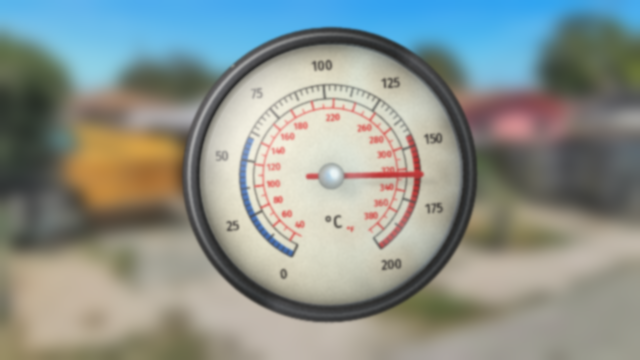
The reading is 162.5°C
